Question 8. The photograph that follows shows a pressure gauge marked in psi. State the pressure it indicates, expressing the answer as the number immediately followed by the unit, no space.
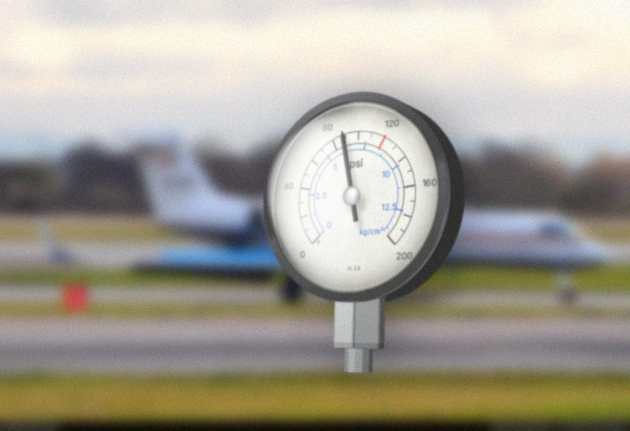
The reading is 90psi
